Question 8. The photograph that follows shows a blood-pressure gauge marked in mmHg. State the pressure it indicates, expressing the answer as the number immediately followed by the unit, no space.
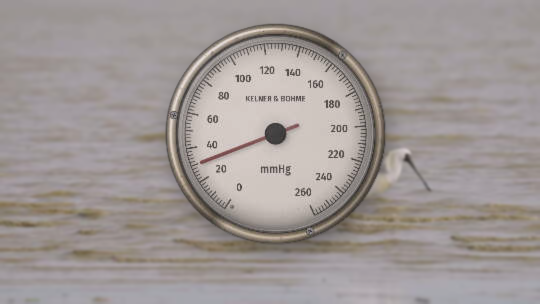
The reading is 30mmHg
